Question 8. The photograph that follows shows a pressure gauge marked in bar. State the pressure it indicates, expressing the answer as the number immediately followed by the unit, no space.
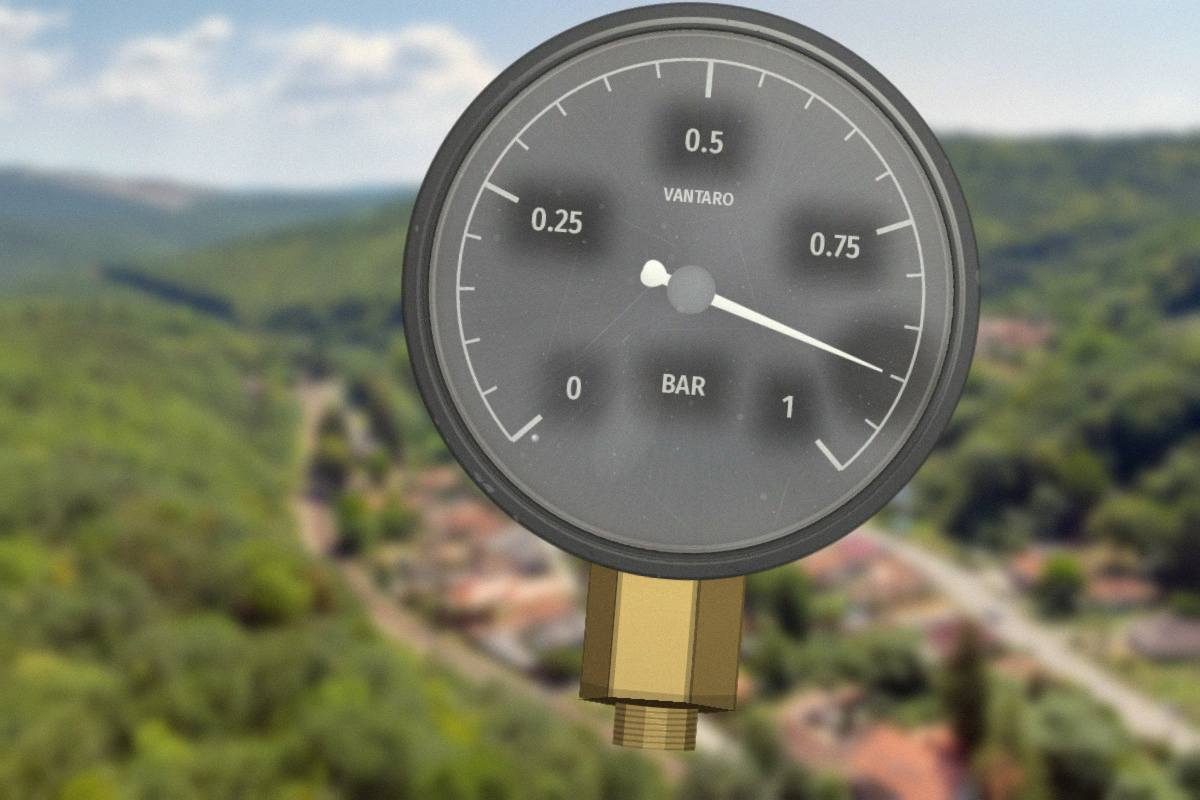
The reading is 0.9bar
